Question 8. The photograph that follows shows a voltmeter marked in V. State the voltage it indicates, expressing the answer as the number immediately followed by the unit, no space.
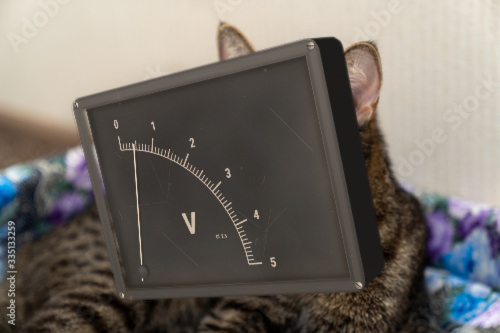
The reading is 0.5V
